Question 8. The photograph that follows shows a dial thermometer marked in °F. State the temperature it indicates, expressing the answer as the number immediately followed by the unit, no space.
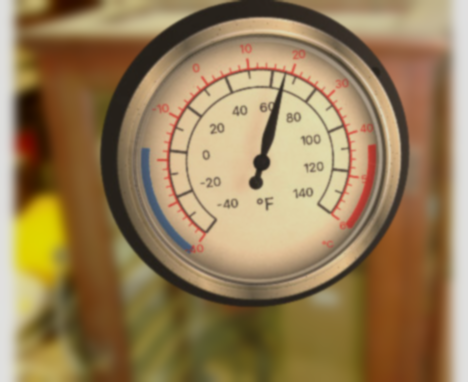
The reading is 65°F
